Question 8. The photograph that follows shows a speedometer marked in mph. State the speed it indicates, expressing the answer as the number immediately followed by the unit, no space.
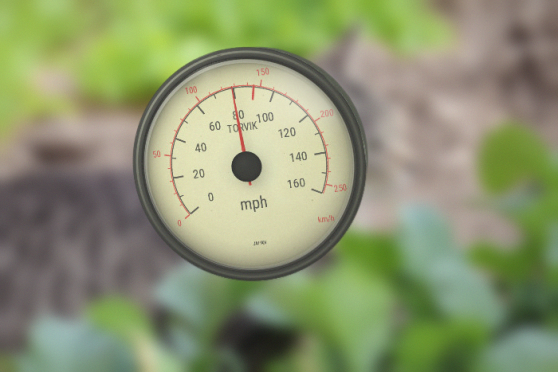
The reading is 80mph
